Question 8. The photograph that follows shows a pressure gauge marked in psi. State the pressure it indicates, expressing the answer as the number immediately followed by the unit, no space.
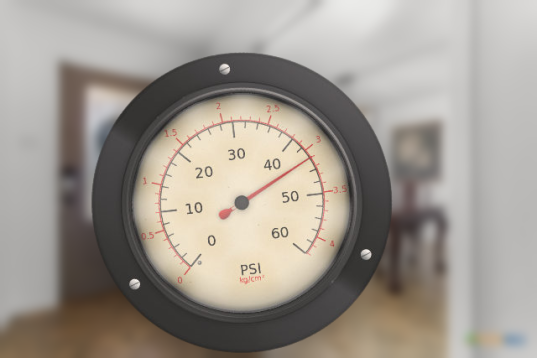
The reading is 44psi
